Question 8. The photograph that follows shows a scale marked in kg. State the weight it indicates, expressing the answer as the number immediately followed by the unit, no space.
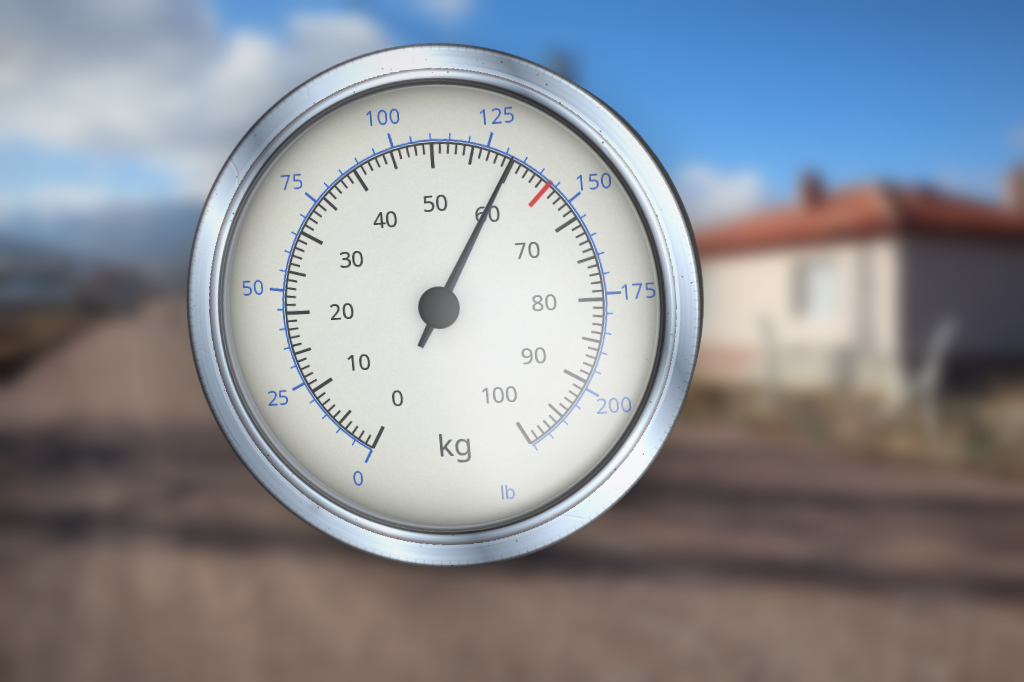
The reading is 60kg
